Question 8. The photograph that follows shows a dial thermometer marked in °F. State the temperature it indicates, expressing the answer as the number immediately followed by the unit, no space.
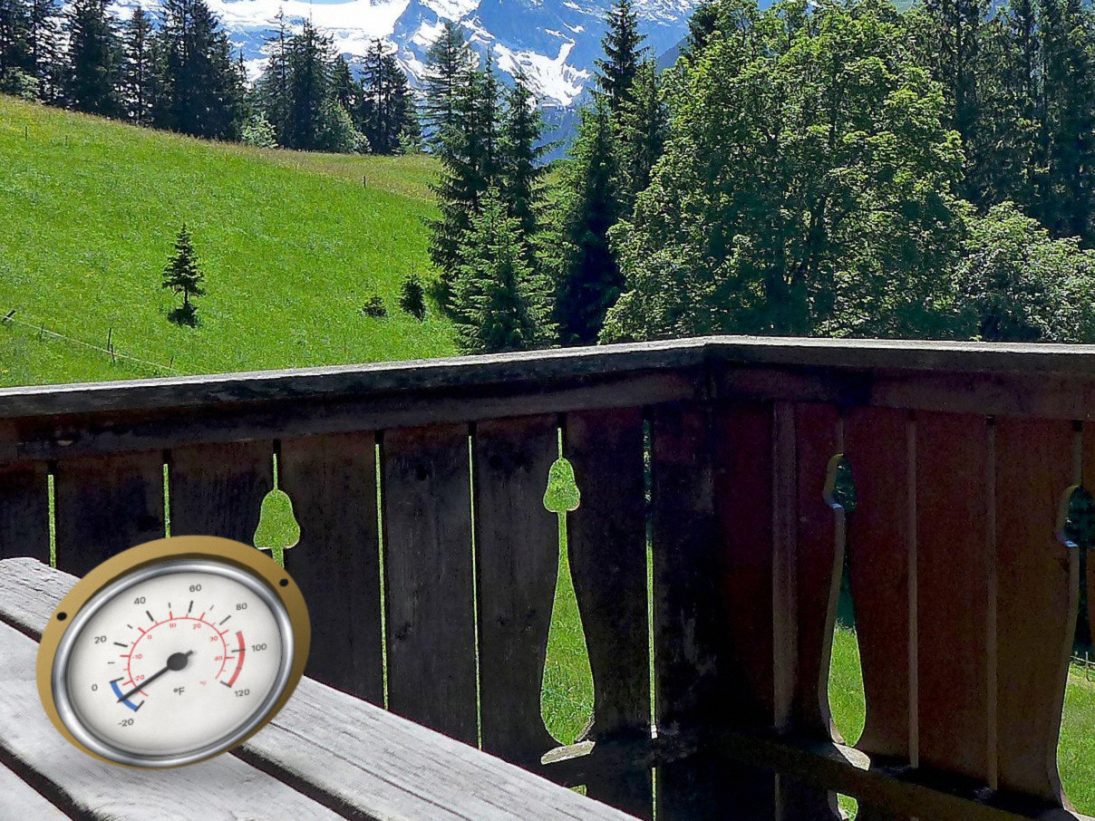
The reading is -10°F
